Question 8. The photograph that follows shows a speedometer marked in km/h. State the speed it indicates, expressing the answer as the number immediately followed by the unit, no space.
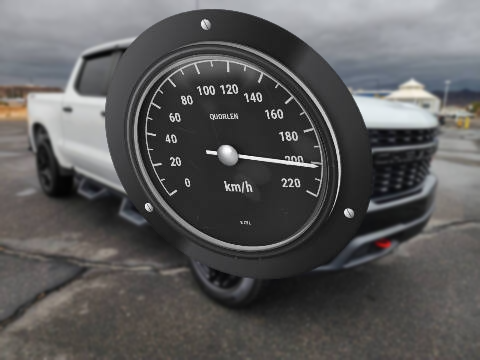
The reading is 200km/h
